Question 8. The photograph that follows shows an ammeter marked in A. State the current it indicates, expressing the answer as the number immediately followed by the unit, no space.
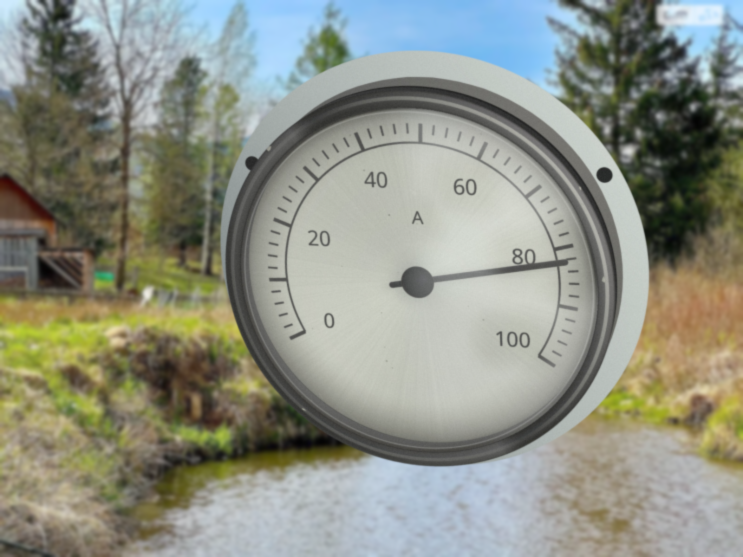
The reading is 82A
